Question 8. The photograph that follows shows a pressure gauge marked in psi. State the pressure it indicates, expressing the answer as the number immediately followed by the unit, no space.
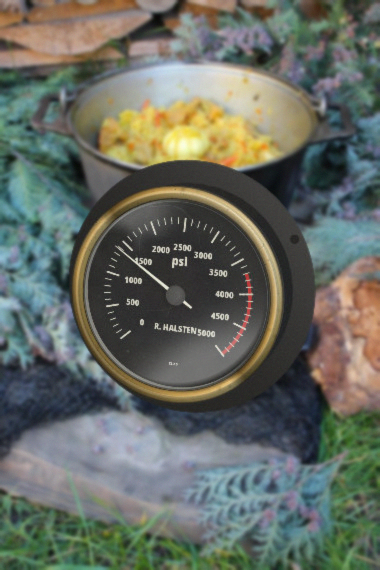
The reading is 1400psi
